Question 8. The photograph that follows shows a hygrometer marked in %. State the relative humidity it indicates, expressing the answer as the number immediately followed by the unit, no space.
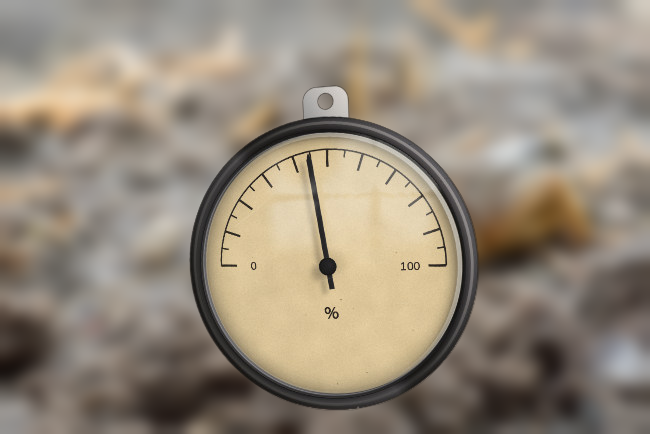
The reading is 45%
